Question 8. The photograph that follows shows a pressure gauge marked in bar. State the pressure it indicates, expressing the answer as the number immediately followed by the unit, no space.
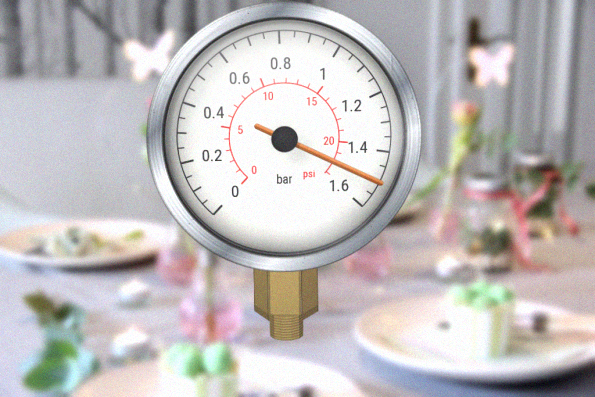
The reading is 1.5bar
